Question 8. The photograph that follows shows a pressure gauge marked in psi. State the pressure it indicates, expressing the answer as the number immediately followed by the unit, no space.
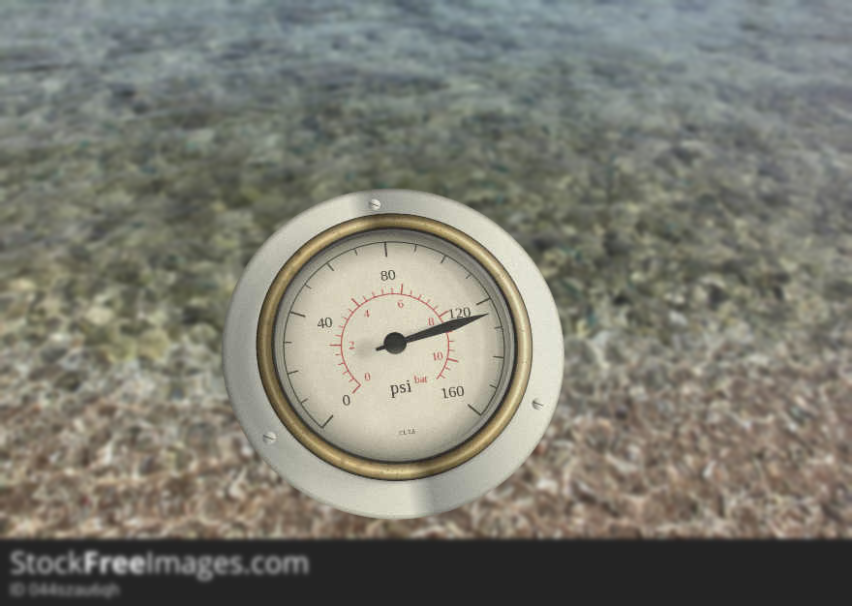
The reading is 125psi
